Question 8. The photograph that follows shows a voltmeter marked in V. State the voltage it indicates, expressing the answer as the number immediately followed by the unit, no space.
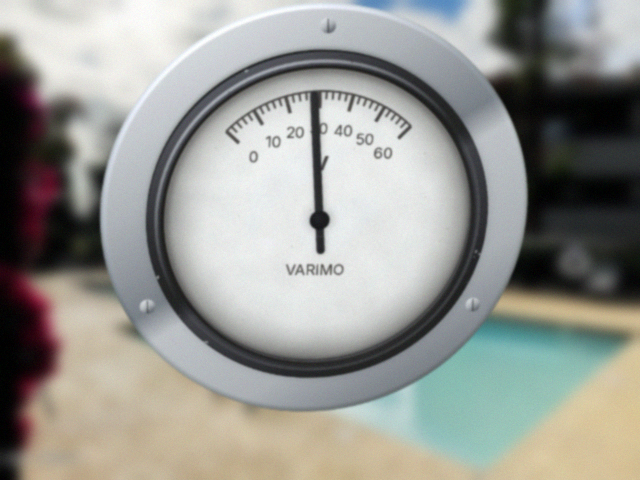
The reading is 28V
